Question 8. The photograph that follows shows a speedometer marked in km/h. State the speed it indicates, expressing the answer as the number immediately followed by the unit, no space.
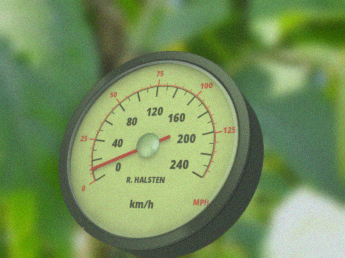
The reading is 10km/h
